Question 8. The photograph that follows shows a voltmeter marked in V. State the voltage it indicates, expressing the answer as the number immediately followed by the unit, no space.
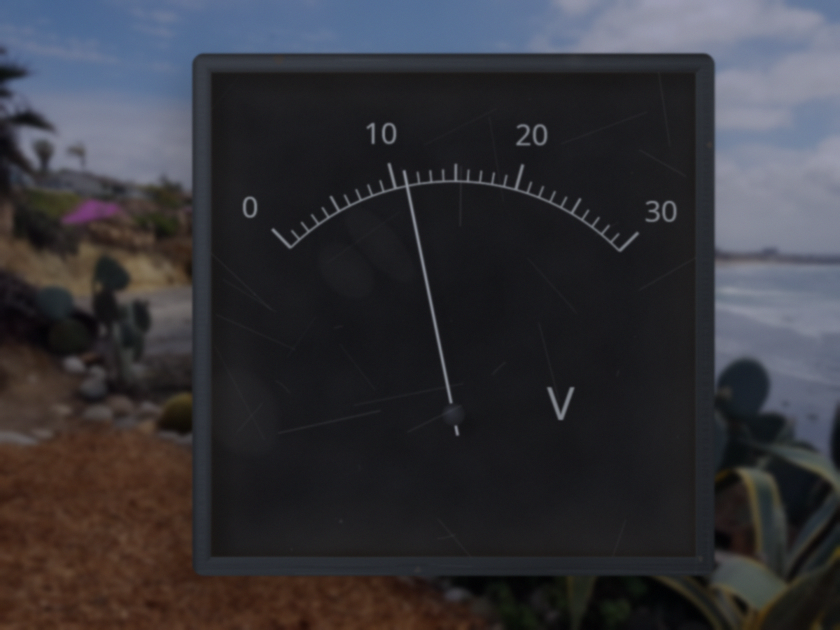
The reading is 11V
